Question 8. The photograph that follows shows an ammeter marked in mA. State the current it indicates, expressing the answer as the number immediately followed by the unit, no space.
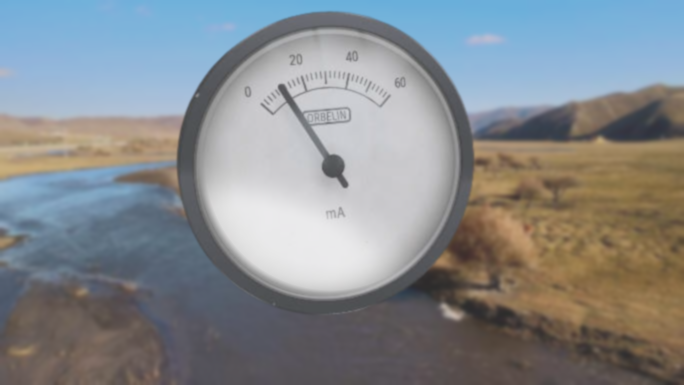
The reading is 10mA
